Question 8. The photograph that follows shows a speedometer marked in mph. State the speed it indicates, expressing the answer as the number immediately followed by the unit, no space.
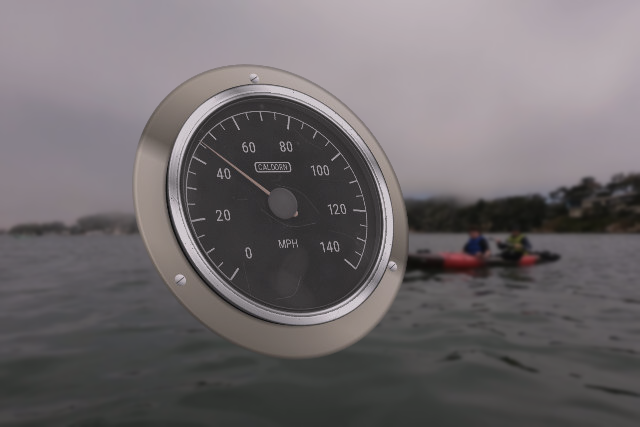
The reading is 45mph
